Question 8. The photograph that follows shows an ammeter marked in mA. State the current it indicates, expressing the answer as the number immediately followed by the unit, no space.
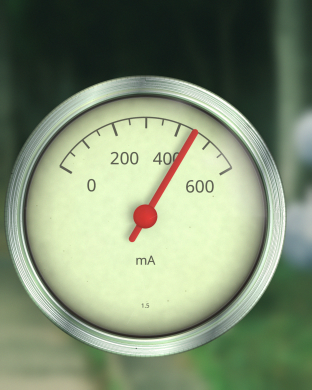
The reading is 450mA
